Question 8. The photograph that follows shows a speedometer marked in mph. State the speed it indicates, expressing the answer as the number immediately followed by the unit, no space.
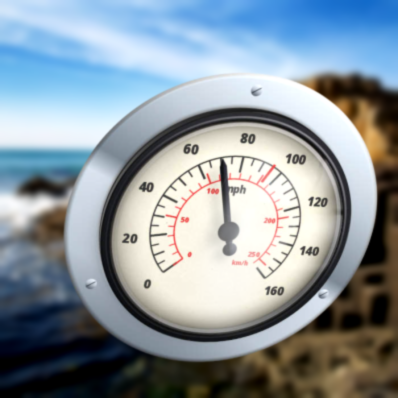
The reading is 70mph
